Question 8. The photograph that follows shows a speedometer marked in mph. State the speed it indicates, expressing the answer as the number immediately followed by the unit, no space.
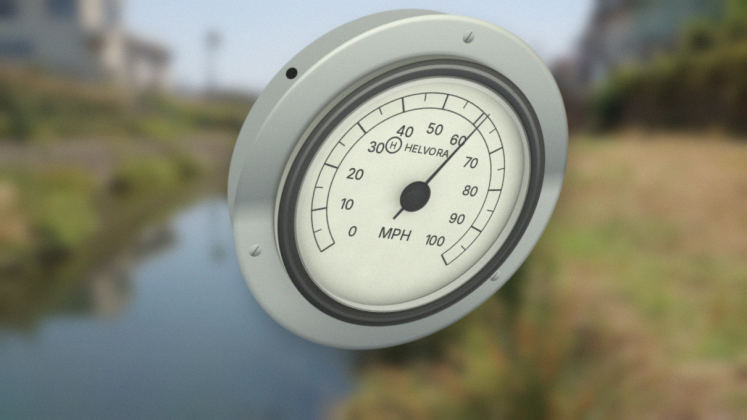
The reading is 60mph
